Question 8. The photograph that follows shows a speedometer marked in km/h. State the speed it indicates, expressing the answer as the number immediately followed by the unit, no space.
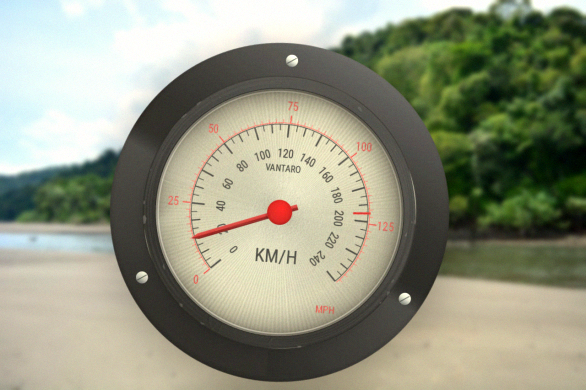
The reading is 20km/h
